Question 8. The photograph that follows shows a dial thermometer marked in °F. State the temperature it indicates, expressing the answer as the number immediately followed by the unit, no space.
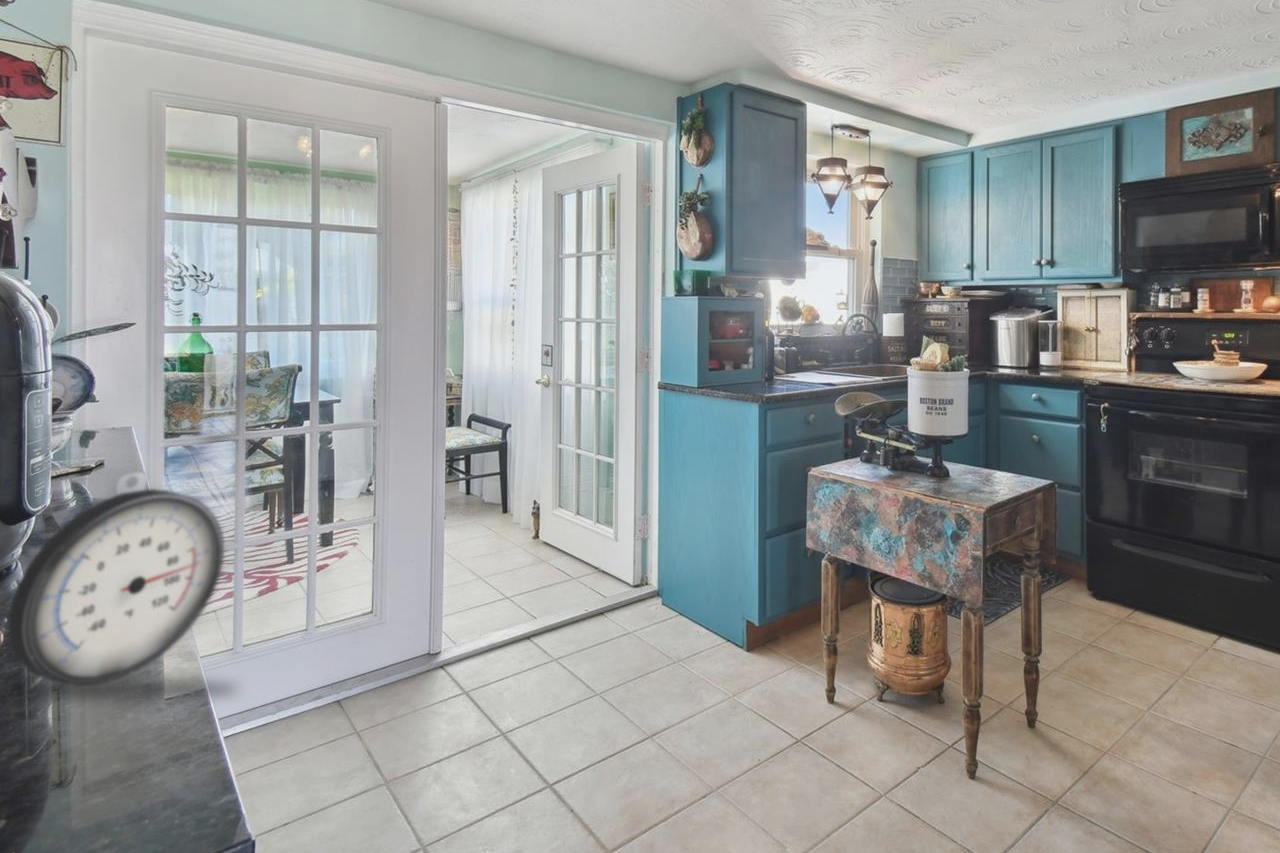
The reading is 90°F
